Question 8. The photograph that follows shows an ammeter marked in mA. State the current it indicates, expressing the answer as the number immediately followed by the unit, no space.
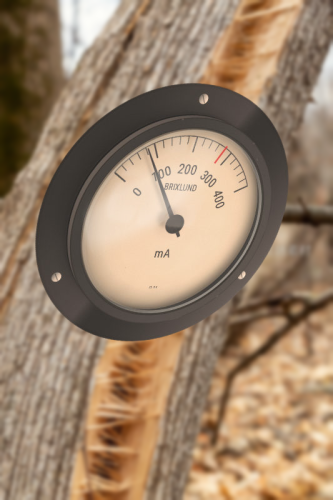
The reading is 80mA
